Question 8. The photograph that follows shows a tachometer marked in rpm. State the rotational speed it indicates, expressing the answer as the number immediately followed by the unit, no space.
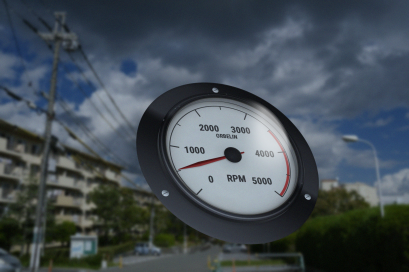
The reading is 500rpm
